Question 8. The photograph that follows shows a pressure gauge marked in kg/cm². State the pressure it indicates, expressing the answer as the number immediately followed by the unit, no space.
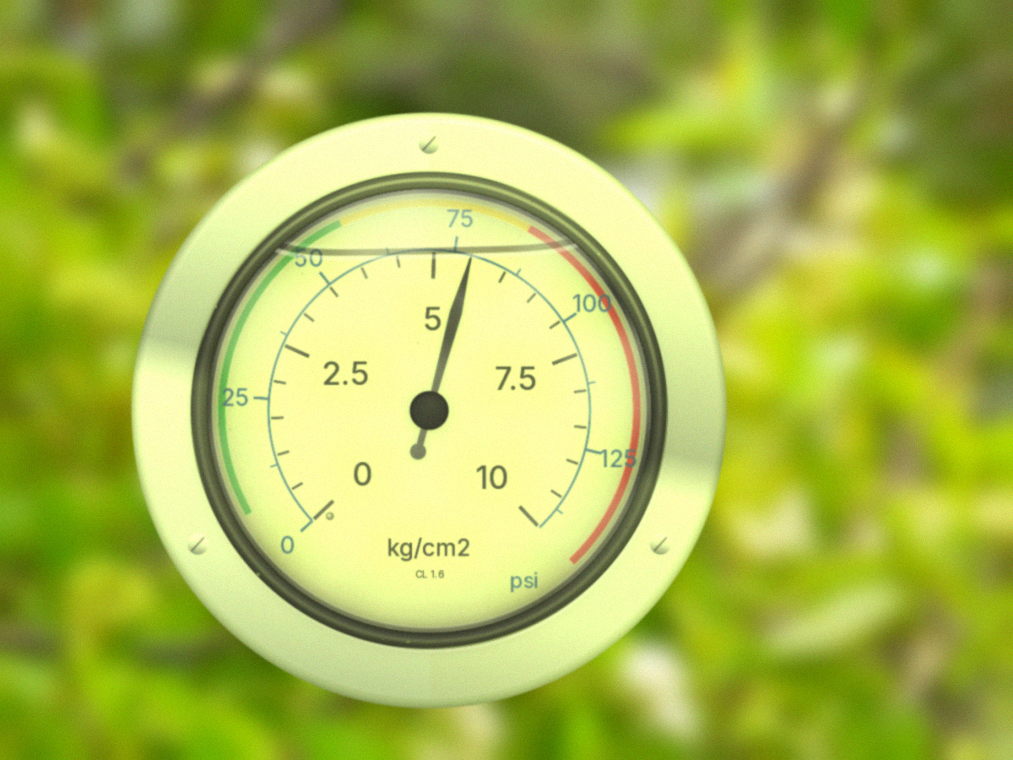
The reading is 5.5kg/cm²
